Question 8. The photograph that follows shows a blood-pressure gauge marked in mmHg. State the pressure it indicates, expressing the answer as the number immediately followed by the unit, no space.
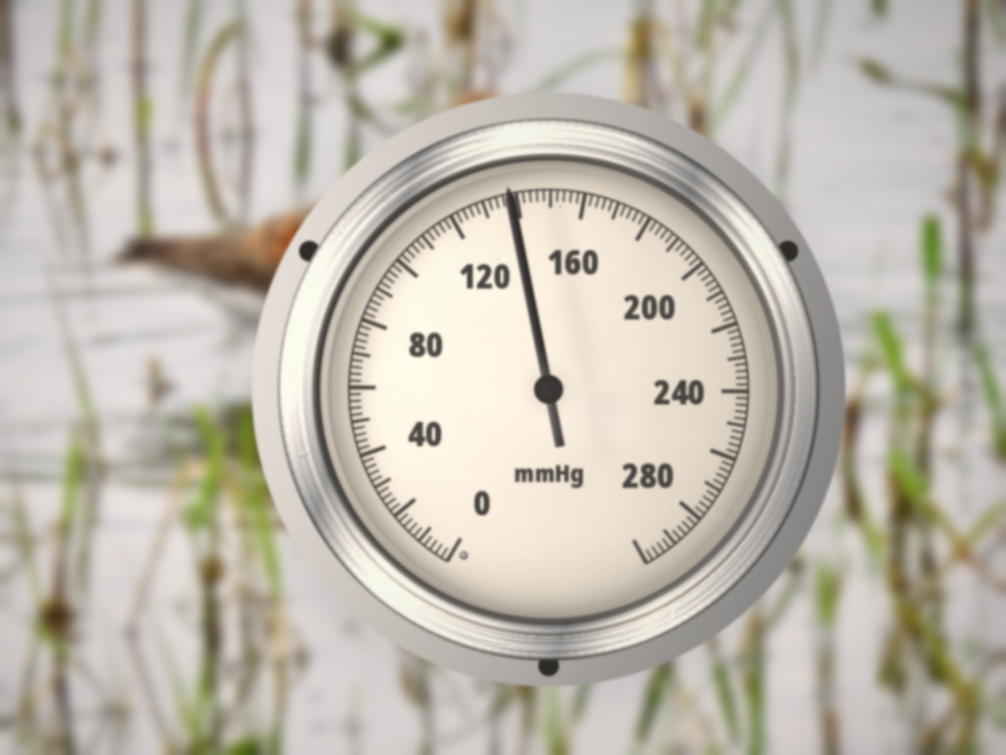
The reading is 138mmHg
